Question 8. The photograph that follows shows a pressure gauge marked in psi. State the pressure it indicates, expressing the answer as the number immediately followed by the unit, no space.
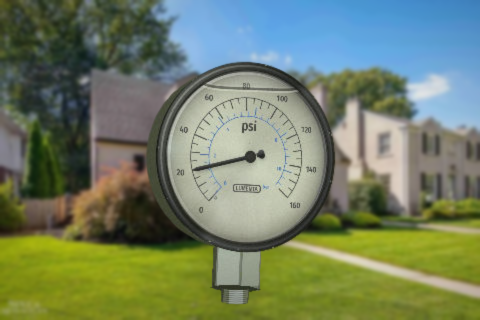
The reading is 20psi
